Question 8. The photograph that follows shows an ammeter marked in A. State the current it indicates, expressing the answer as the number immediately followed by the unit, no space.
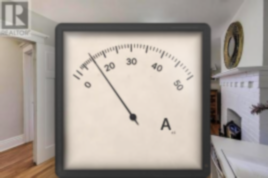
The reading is 15A
